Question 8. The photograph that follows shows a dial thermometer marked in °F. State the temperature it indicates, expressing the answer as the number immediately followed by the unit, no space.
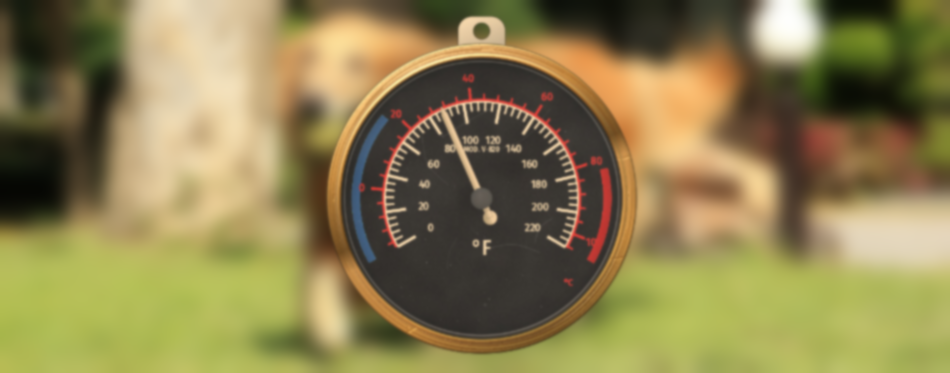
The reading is 88°F
